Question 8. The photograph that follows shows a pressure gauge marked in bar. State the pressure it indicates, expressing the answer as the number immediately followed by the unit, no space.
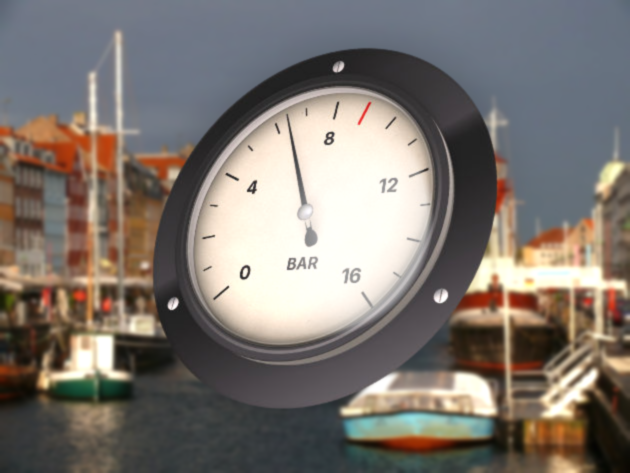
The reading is 6.5bar
